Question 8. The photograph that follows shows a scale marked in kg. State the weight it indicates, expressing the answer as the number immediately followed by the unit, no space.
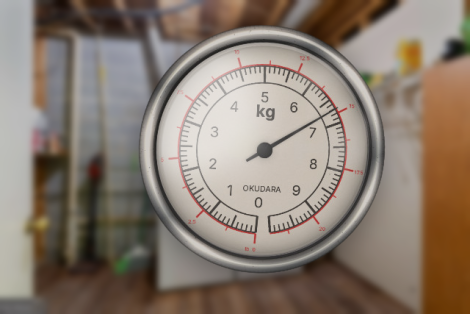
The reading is 6.7kg
